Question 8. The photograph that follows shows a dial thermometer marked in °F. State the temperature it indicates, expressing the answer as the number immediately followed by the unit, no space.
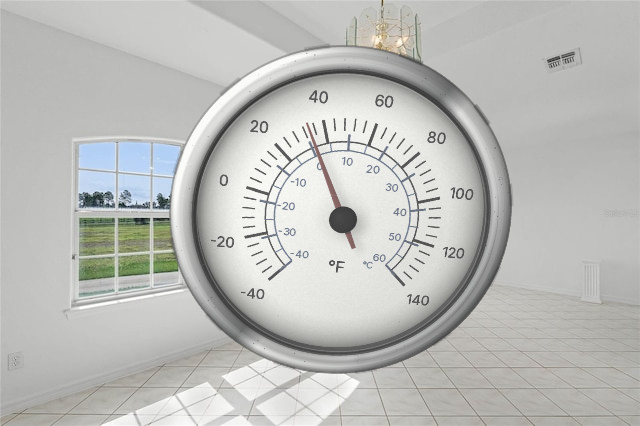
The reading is 34°F
